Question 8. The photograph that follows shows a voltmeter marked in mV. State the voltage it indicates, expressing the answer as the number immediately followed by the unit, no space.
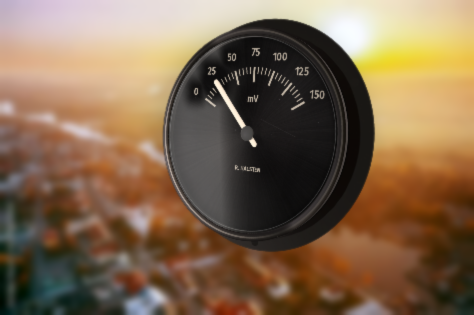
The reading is 25mV
